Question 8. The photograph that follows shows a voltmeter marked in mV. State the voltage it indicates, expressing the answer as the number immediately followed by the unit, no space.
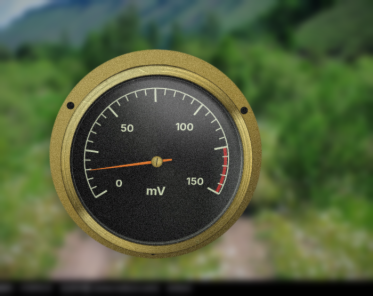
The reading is 15mV
